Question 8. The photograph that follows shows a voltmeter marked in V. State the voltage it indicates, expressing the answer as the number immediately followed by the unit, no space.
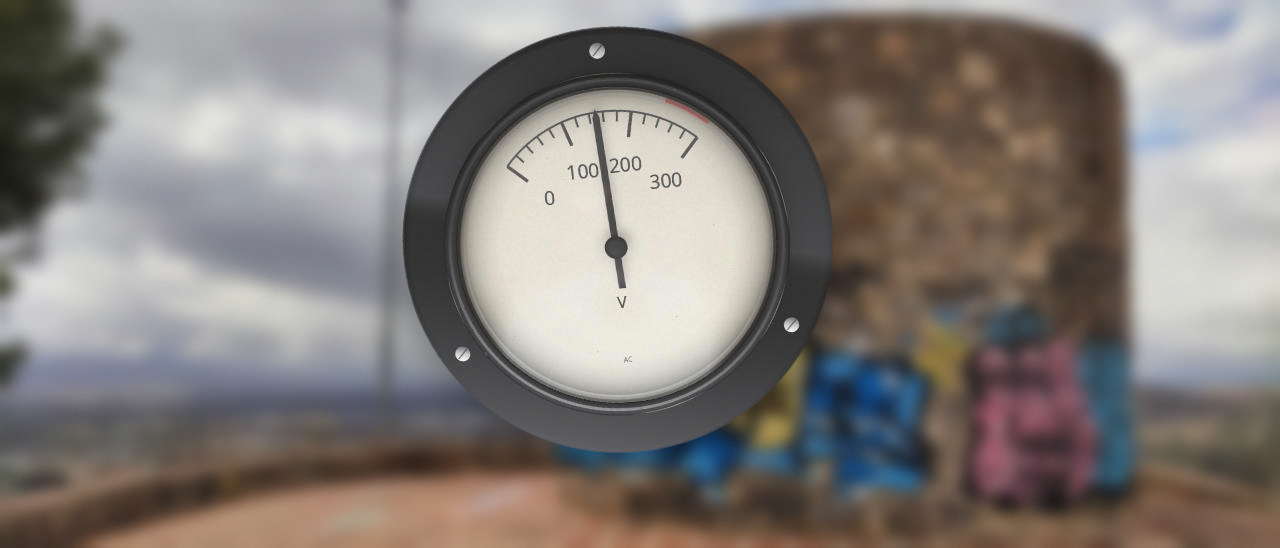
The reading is 150V
